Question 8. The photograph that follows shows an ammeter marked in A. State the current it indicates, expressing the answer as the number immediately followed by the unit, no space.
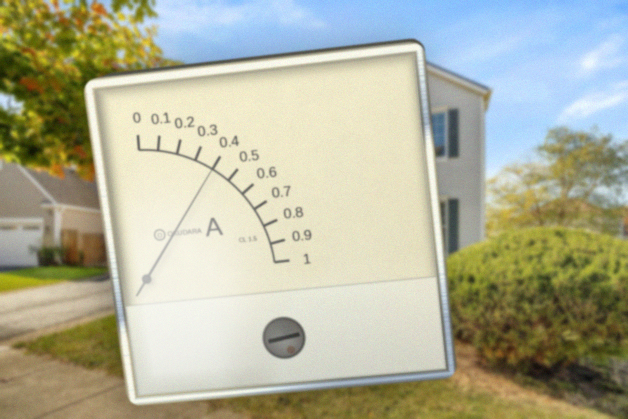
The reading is 0.4A
